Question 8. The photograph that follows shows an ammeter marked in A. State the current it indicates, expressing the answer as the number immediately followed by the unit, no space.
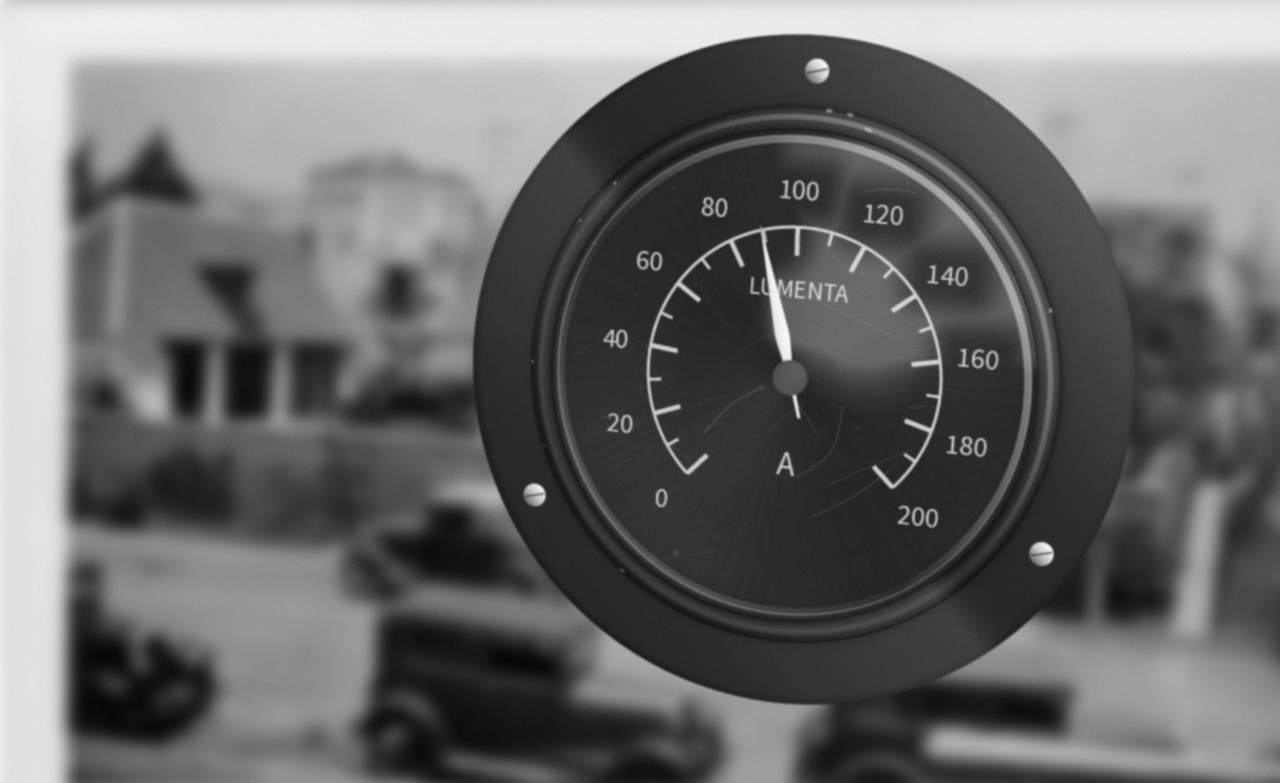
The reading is 90A
